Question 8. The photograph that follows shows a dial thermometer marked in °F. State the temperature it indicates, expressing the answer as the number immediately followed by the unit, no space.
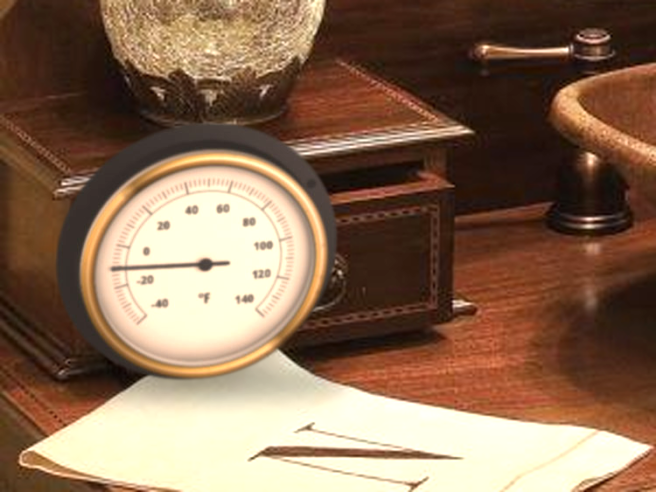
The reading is -10°F
